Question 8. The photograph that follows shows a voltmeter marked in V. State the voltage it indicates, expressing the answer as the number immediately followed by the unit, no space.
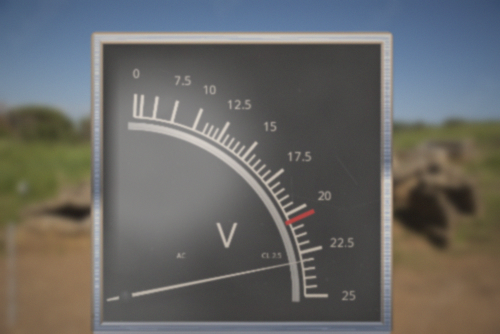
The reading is 23V
